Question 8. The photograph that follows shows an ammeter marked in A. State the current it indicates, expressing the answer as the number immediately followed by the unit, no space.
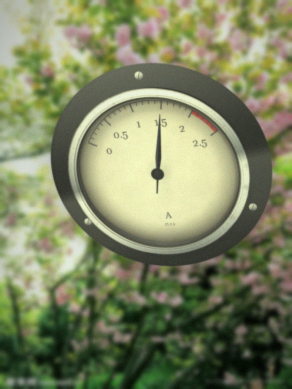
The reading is 1.5A
